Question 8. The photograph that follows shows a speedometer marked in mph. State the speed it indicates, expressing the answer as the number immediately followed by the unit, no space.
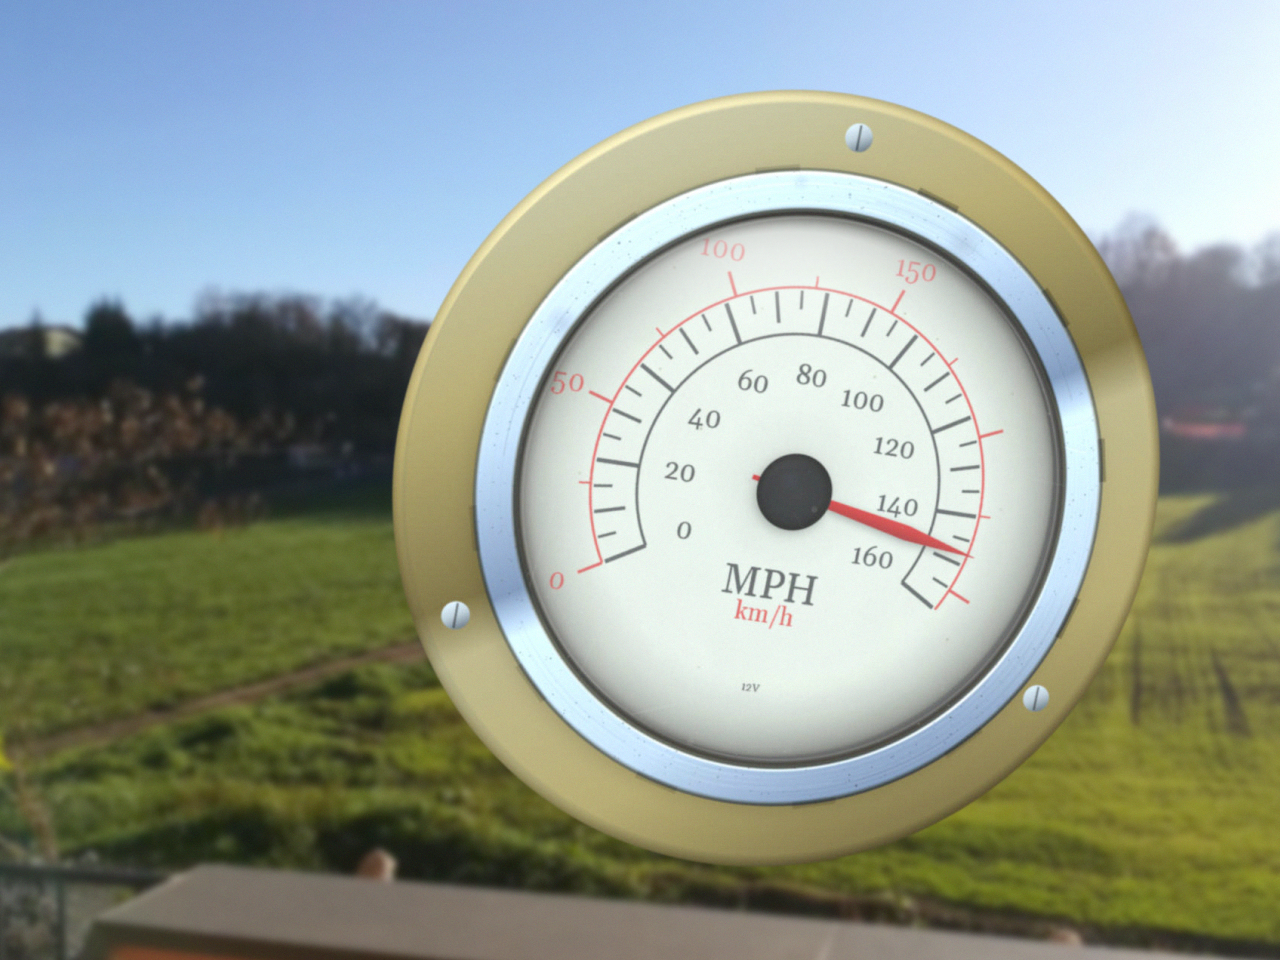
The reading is 147.5mph
